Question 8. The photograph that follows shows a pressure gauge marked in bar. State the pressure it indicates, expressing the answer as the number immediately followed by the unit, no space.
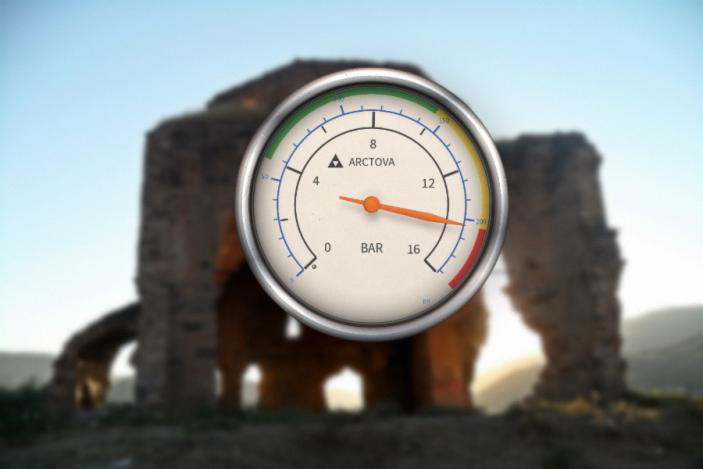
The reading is 14bar
